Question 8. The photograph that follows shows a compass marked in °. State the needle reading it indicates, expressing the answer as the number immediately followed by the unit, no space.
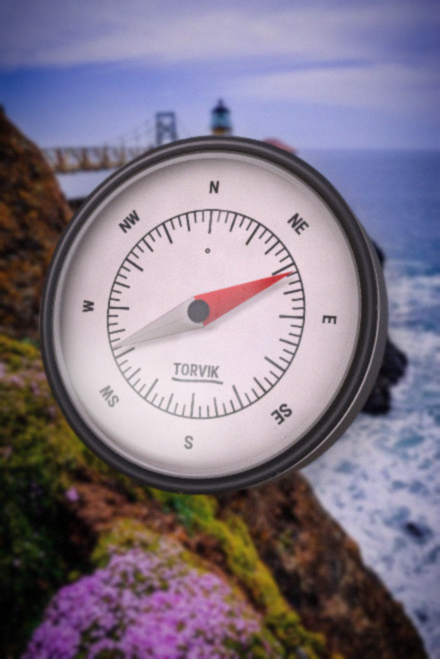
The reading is 65°
